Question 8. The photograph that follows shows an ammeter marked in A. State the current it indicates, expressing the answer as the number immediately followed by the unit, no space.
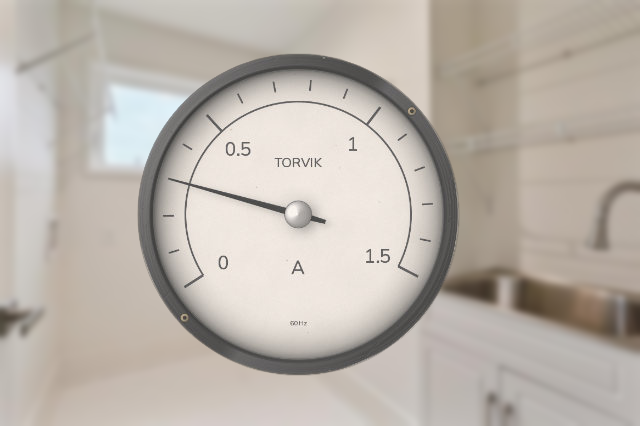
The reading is 0.3A
